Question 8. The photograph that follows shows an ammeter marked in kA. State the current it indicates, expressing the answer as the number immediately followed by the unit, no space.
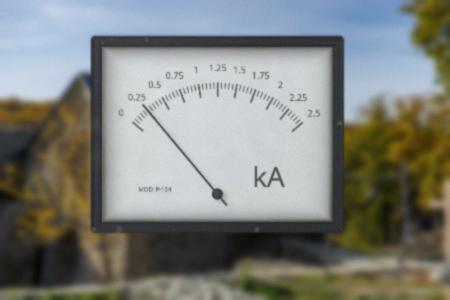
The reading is 0.25kA
